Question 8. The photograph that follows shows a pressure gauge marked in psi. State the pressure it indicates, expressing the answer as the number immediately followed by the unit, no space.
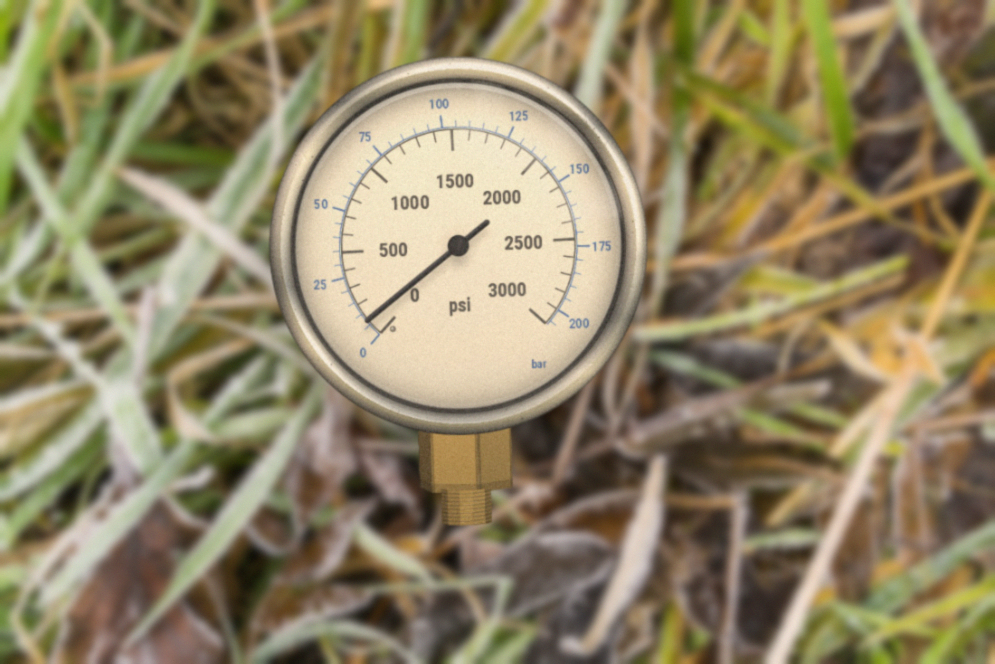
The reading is 100psi
